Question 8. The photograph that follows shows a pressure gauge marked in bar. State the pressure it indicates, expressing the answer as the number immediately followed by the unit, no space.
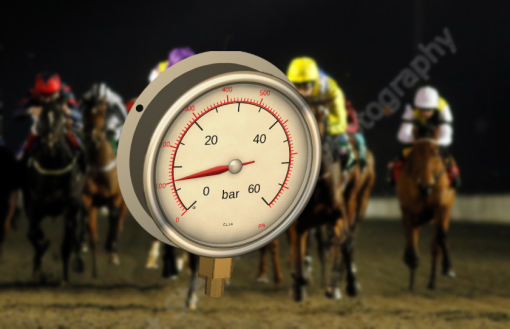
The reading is 7.5bar
